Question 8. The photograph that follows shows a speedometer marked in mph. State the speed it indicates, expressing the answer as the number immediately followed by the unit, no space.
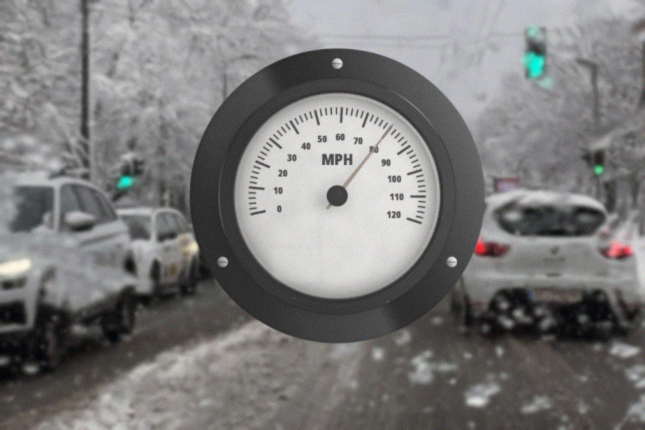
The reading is 80mph
